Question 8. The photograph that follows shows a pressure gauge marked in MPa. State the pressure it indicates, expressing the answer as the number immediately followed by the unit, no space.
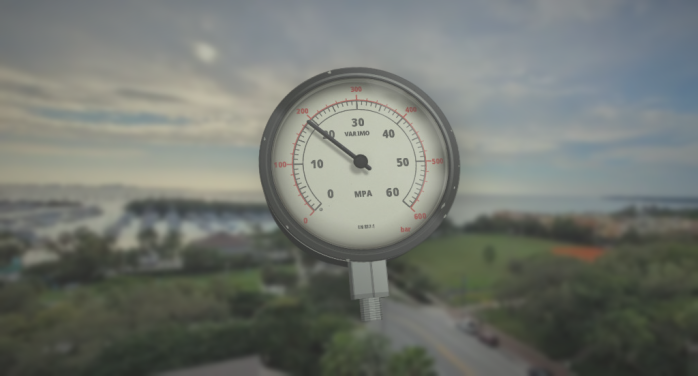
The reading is 19MPa
